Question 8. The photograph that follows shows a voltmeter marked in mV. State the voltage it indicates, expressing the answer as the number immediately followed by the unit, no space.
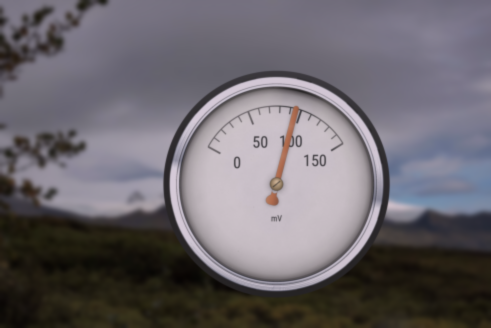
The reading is 95mV
